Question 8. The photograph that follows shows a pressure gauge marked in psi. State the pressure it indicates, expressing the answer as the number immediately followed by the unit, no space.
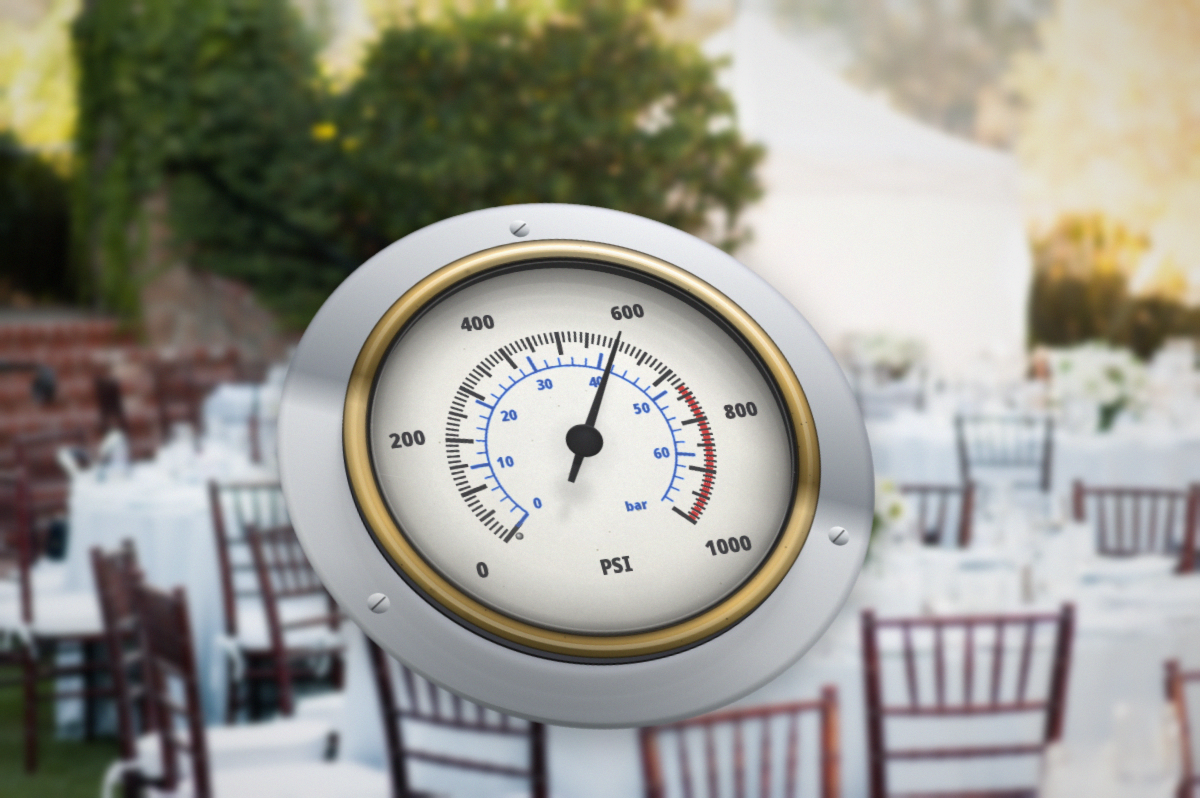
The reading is 600psi
